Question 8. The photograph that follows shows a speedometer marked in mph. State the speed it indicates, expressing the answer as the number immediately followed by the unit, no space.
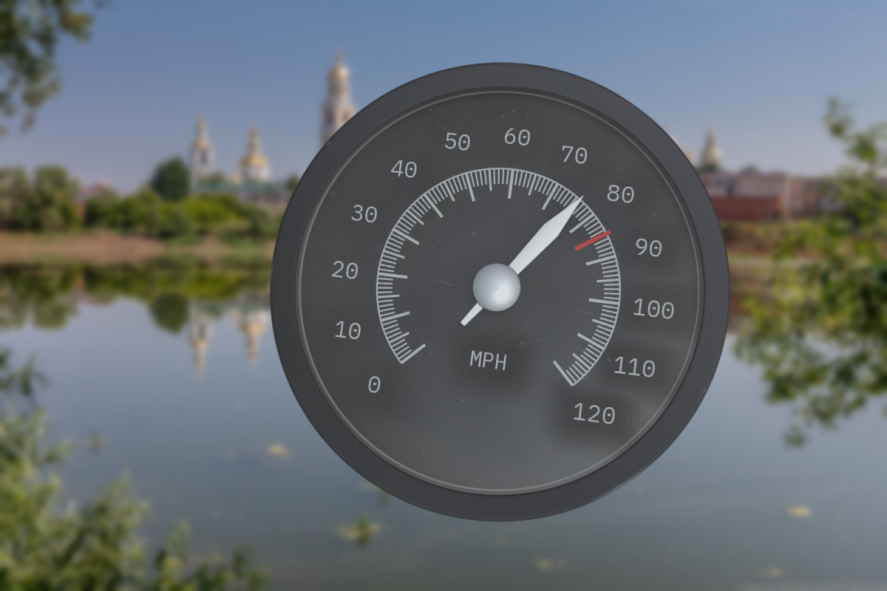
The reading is 76mph
